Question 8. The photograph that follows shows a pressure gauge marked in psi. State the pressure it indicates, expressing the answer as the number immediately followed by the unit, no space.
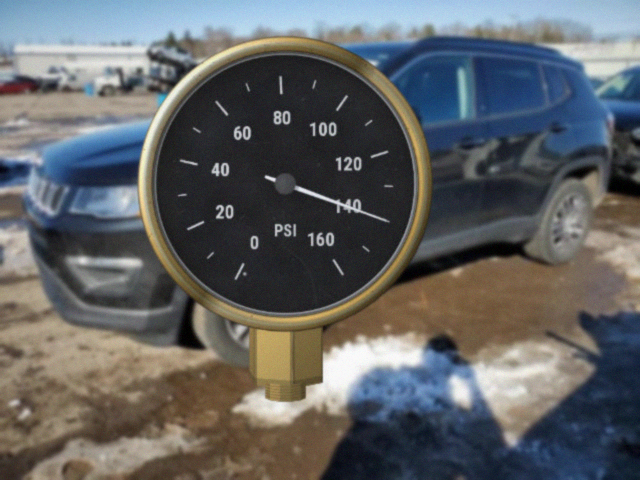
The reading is 140psi
